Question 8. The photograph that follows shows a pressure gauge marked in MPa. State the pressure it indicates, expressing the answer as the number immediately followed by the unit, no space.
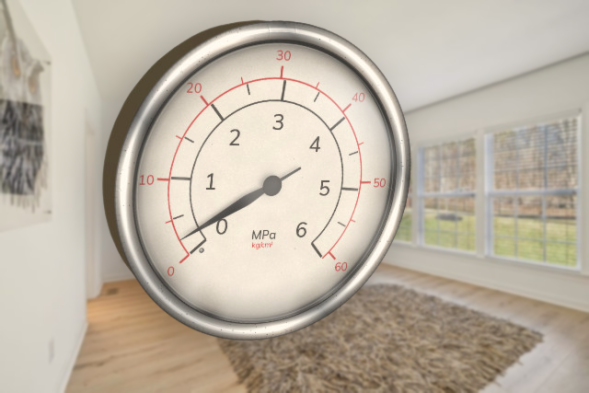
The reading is 0.25MPa
